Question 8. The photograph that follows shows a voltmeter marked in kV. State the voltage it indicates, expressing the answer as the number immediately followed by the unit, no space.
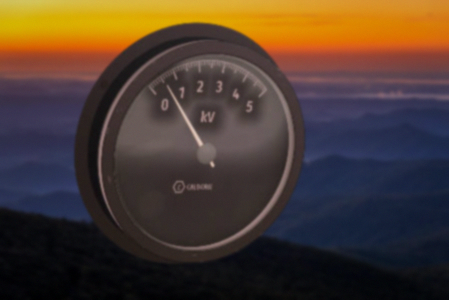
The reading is 0.5kV
